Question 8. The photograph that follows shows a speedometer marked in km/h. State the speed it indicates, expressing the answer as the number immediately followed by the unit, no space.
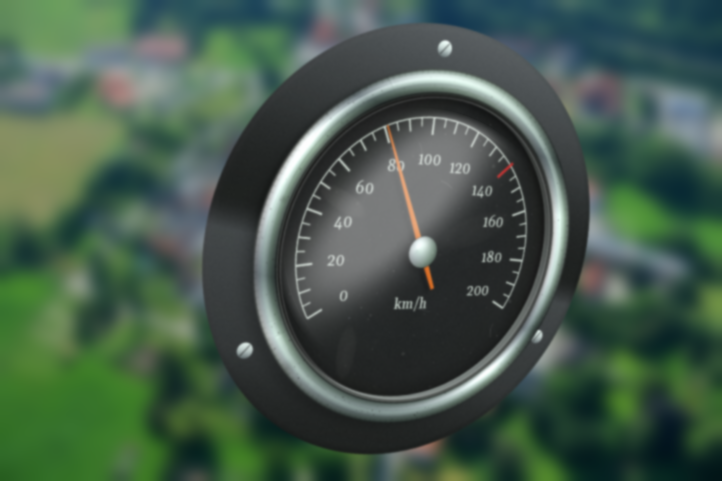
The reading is 80km/h
